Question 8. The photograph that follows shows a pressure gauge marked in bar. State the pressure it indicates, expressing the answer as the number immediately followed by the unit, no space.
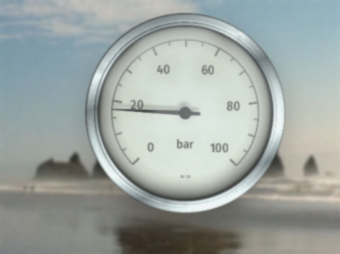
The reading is 17.5bar
